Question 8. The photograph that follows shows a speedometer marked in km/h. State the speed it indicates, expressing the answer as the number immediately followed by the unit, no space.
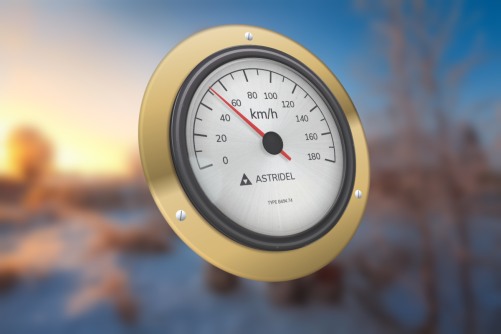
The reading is 50km/h
